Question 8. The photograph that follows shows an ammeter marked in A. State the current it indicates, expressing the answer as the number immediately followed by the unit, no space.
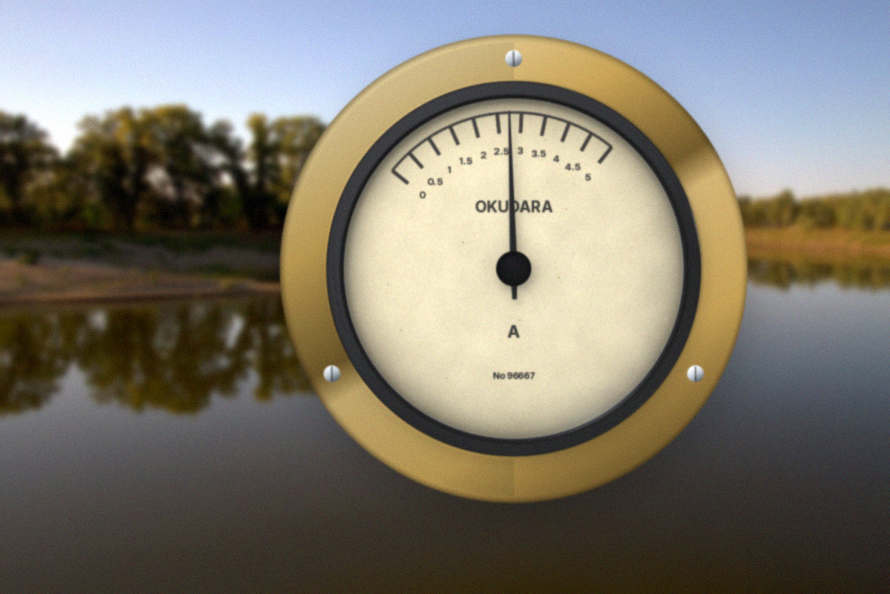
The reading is 2.75A
